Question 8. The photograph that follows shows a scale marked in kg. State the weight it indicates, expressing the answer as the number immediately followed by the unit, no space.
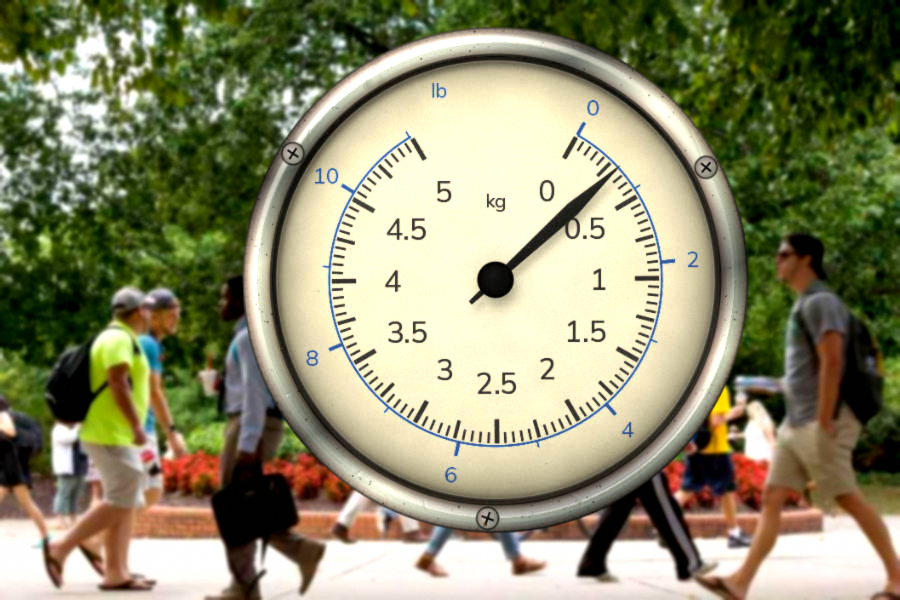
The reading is 0.3kg
